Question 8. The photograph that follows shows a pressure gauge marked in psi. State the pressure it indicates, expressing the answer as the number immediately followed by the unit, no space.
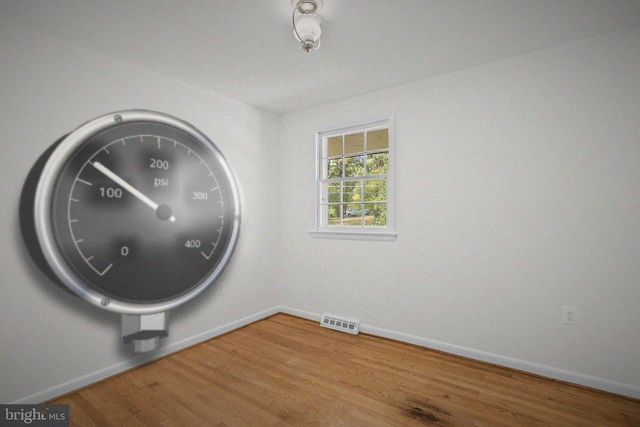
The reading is 120psi
